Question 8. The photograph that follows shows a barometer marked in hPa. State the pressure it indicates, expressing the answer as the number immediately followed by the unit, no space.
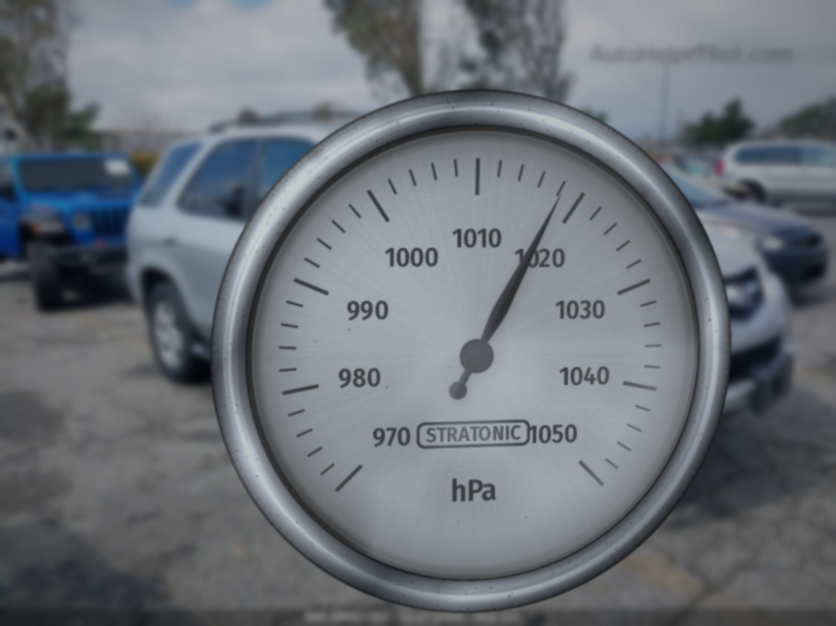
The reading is 1018hPa
